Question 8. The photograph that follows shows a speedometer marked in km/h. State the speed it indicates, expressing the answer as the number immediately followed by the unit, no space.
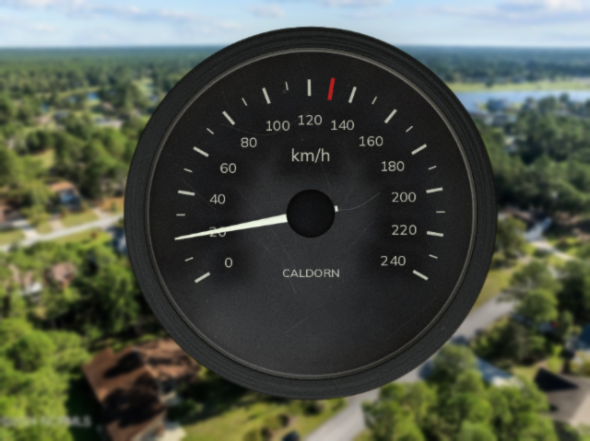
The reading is 20km/h
